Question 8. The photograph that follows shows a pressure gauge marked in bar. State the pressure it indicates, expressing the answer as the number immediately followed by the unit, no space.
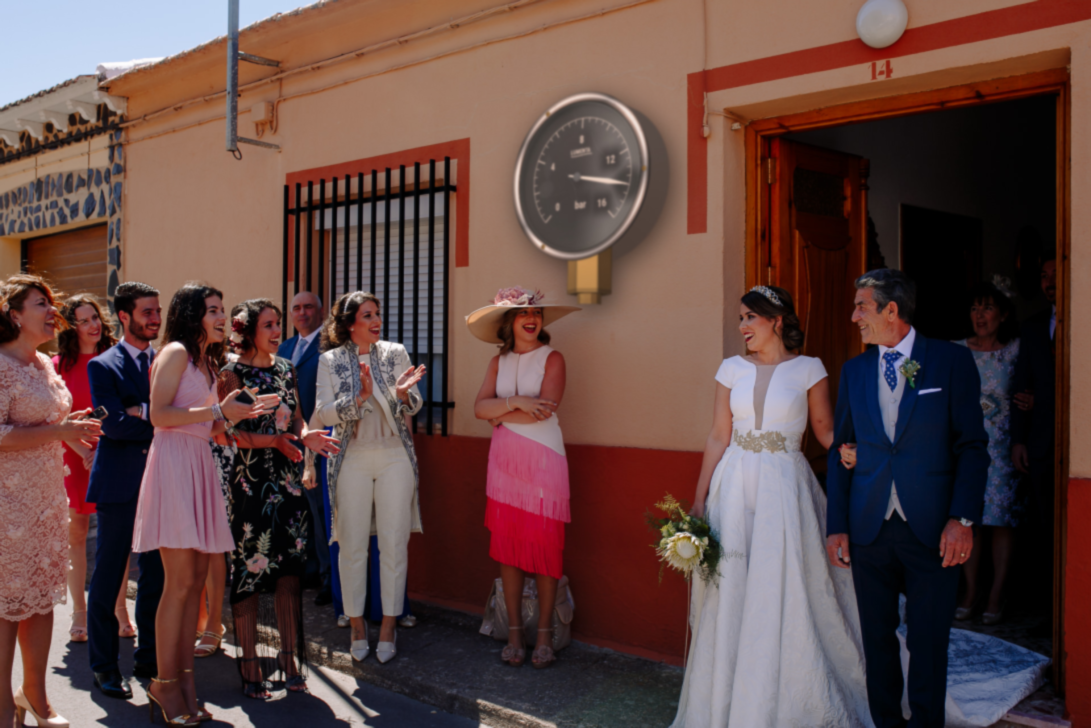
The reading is 14bar
